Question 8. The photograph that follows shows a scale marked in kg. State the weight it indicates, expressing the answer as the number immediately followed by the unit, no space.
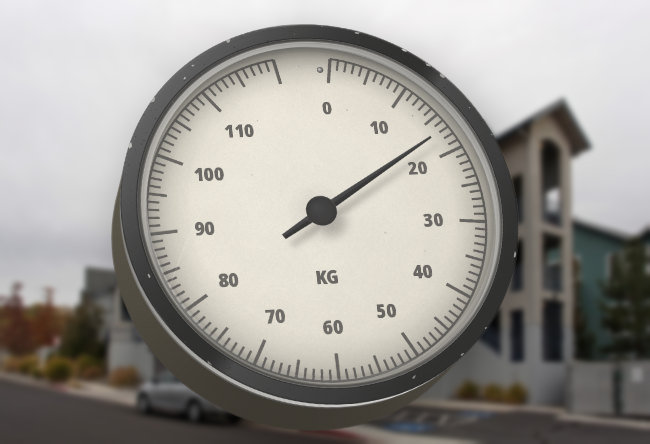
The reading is 17kg
